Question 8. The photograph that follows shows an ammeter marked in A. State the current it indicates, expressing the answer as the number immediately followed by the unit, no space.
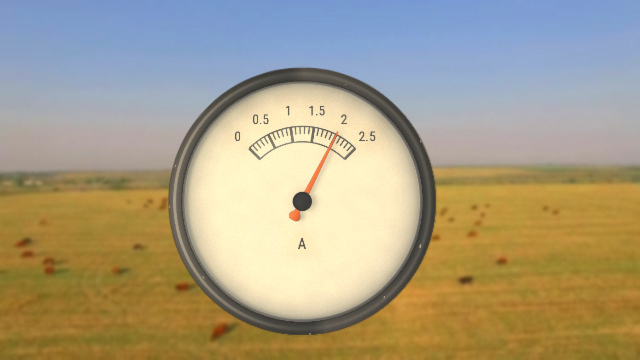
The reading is 2A
